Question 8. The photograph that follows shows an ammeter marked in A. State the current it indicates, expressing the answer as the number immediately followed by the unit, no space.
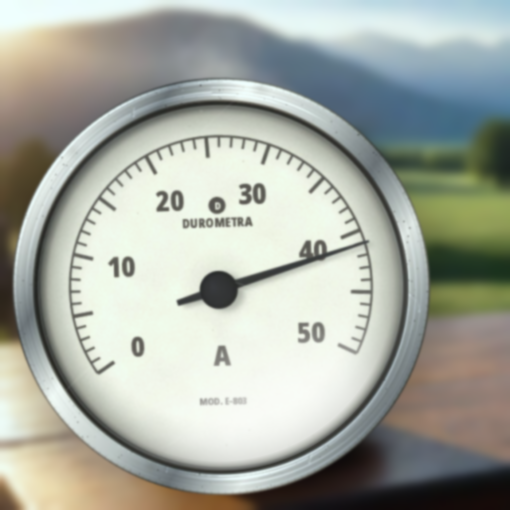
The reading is 41A
